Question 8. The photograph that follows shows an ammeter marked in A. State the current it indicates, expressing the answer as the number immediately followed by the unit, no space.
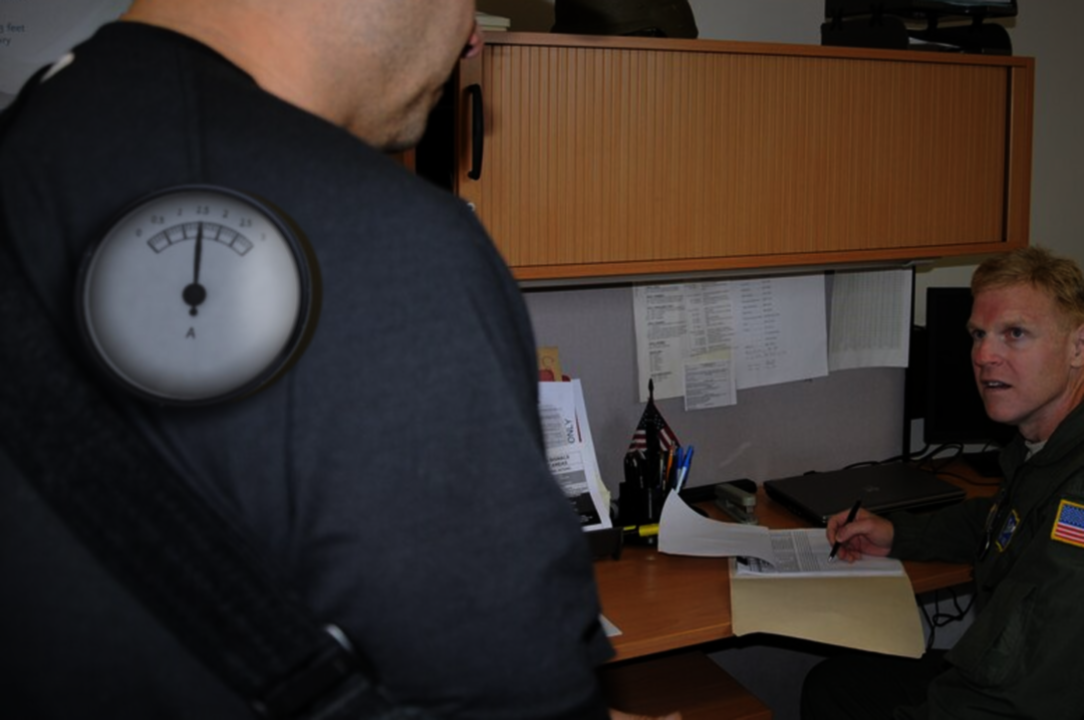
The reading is 1.5A
